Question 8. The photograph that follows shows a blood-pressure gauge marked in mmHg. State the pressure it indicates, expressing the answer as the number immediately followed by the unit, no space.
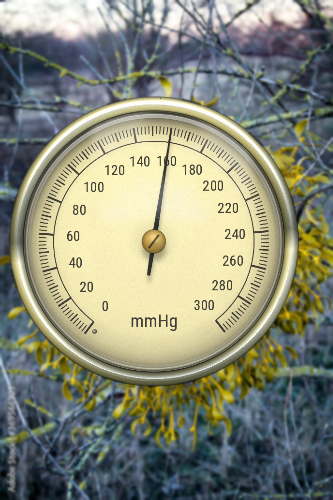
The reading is 160mmHg
